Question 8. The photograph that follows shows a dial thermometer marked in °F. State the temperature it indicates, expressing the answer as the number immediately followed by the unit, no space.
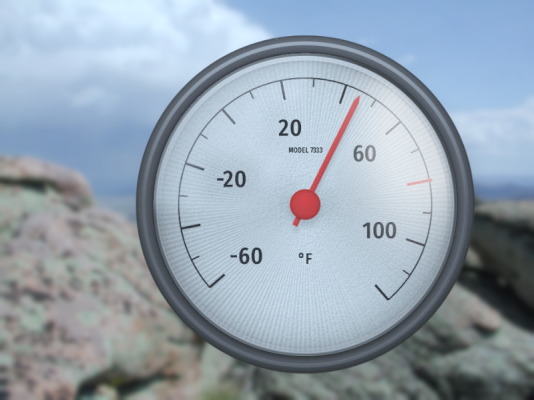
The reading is 45°F
